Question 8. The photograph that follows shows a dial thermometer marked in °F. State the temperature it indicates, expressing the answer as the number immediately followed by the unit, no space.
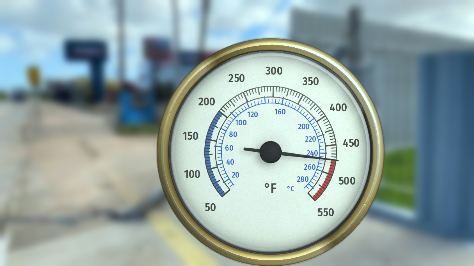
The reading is 475°F
